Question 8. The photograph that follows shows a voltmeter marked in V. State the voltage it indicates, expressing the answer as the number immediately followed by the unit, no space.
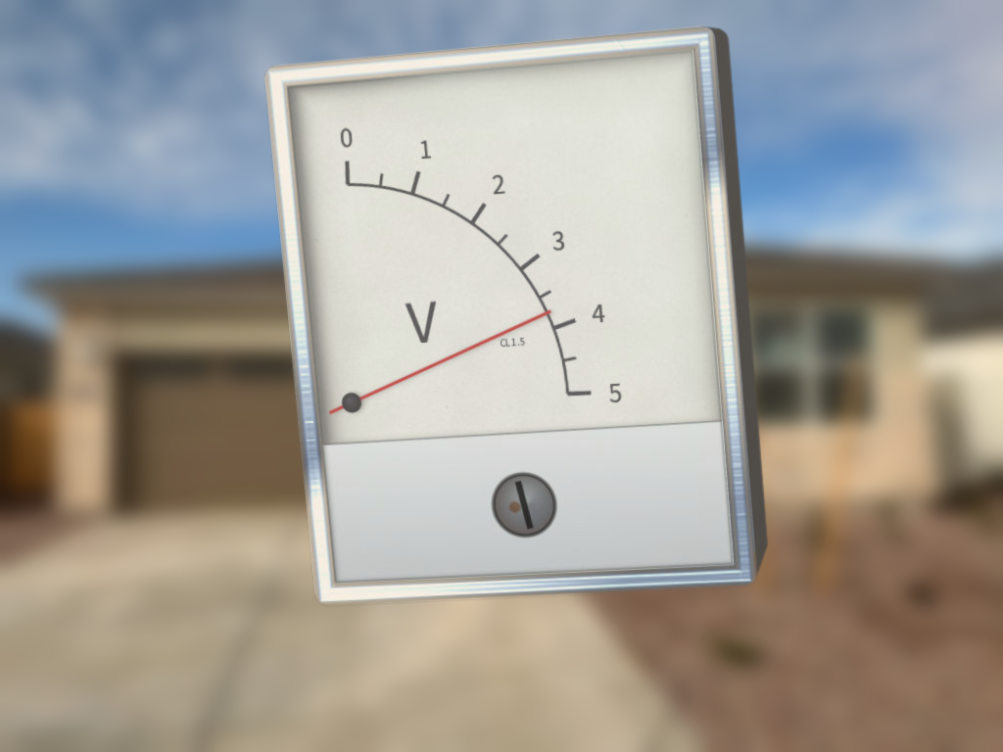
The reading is 3.75V
